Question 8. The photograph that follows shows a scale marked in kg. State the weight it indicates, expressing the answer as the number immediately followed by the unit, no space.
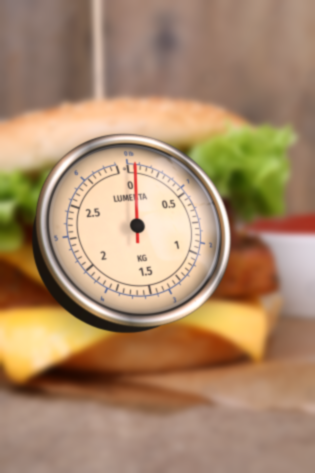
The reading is 0.05kg
